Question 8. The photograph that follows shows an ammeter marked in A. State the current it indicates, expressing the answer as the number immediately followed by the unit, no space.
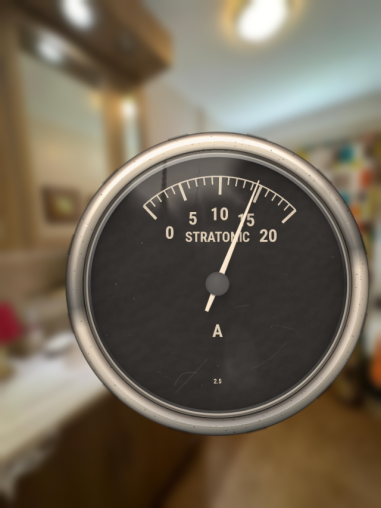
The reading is 14.5A
